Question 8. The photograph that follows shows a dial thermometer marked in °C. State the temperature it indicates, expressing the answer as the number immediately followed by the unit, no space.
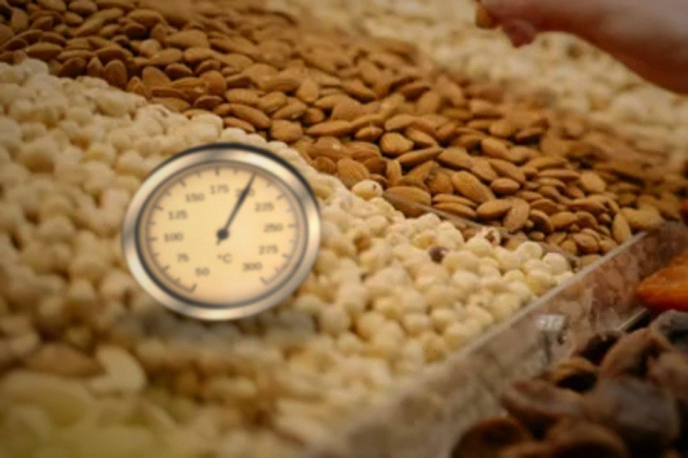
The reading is 200°C
